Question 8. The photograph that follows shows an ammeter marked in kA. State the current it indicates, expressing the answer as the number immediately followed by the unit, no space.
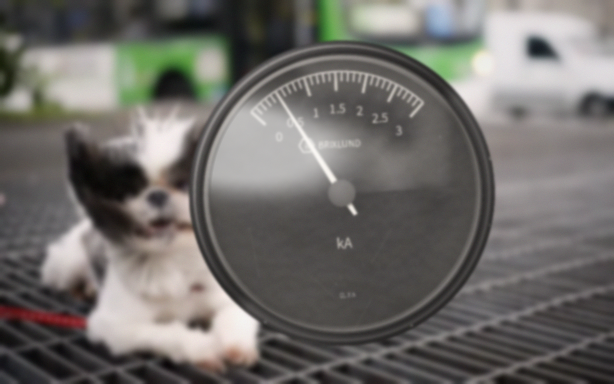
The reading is 0.5kA
